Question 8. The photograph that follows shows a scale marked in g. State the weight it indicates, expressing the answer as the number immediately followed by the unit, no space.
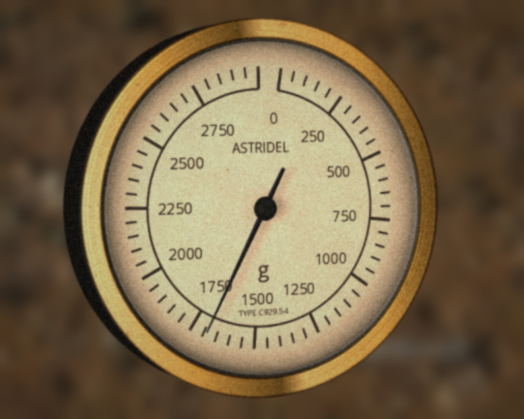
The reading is 1700g
